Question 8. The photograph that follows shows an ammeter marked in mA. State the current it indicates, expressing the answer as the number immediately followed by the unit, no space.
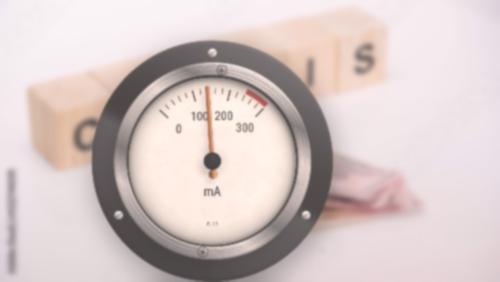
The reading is 140mA
